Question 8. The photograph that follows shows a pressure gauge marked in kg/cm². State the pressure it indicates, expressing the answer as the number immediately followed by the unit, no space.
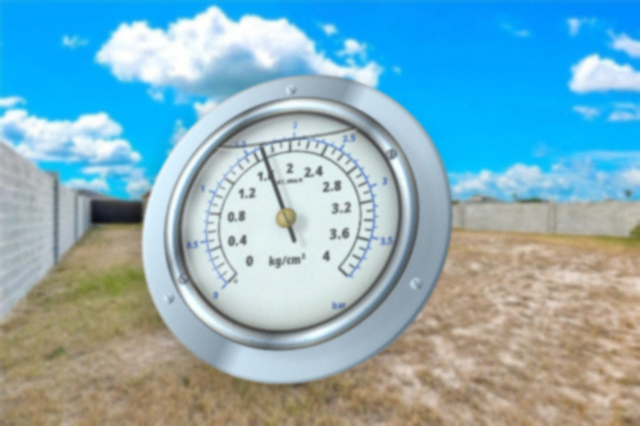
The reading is 1.7kg/cm²
